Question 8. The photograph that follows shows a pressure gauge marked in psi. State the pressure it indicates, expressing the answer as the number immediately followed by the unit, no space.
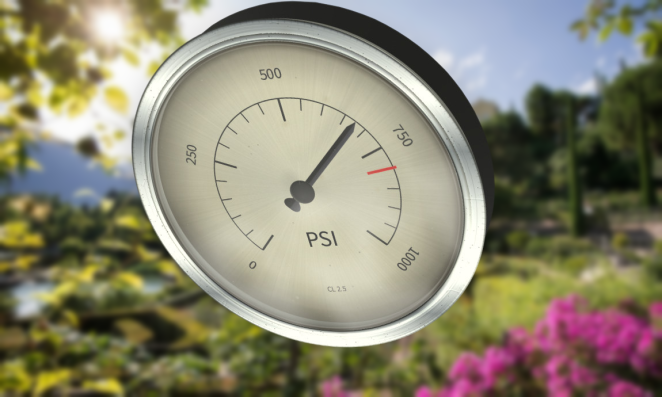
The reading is 675psi
